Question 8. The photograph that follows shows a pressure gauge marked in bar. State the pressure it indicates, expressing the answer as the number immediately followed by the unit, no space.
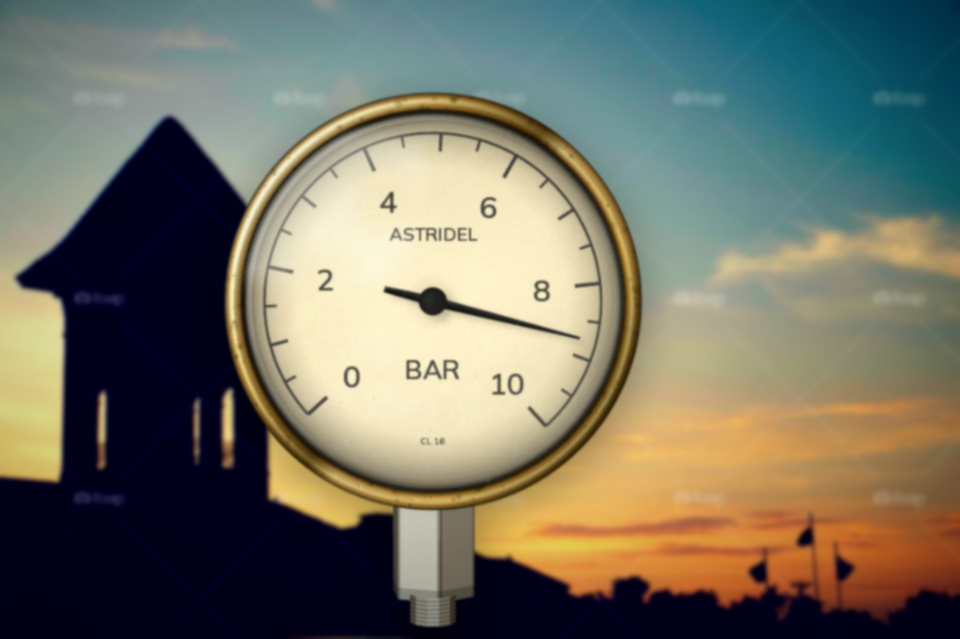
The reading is 8.75bar
